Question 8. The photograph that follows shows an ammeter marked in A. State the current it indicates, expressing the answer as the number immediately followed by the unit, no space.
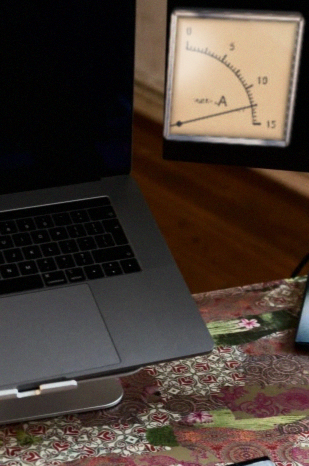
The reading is 12.5A
